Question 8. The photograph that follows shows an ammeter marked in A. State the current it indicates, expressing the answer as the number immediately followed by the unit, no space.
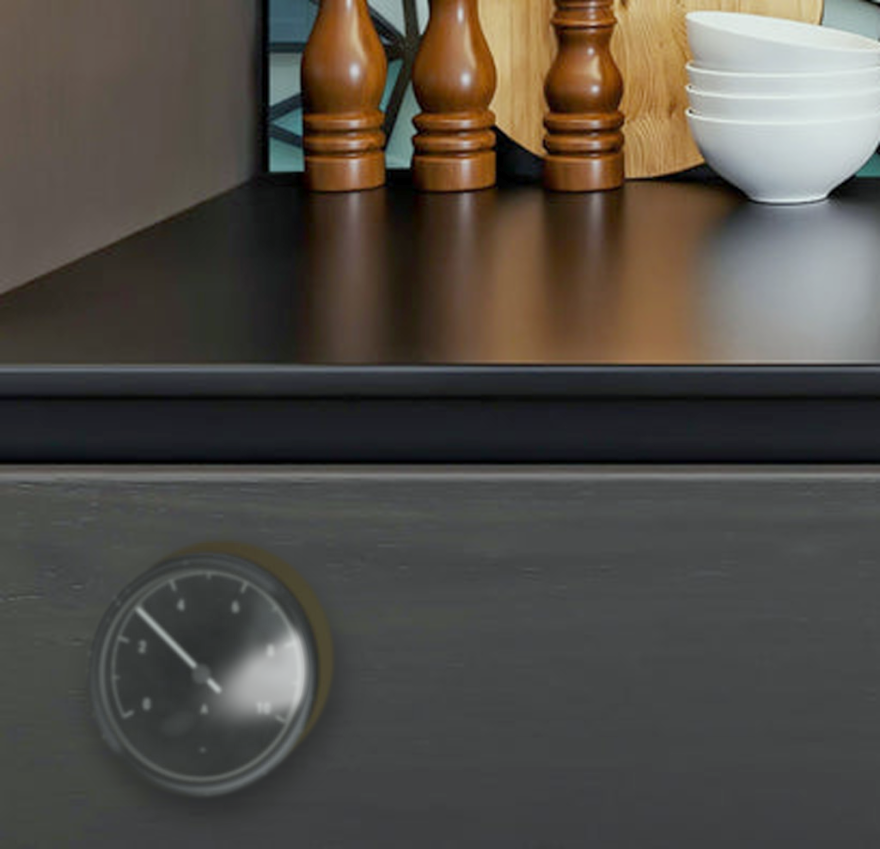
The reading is 3A
